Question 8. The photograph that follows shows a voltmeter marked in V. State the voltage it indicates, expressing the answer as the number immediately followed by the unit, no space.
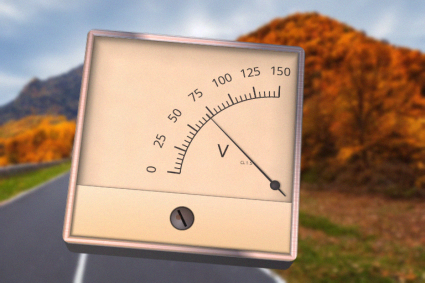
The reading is 70V
